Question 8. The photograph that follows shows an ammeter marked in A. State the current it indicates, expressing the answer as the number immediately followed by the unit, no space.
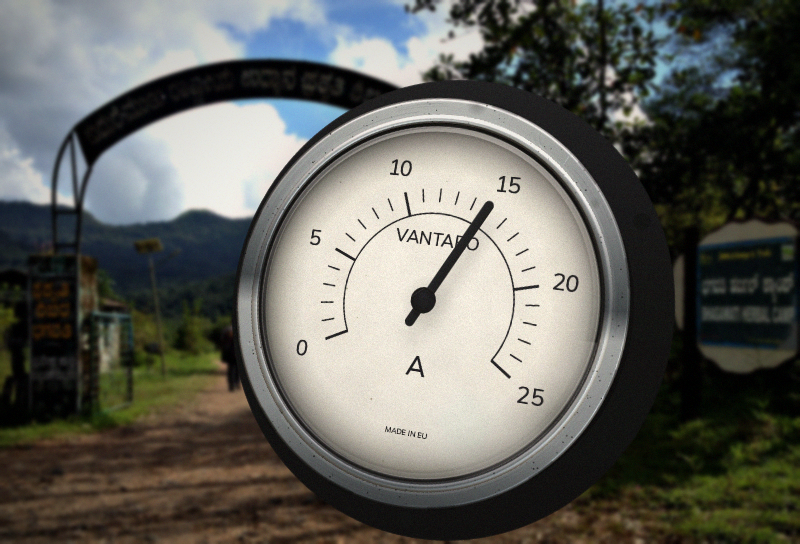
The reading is 15A
